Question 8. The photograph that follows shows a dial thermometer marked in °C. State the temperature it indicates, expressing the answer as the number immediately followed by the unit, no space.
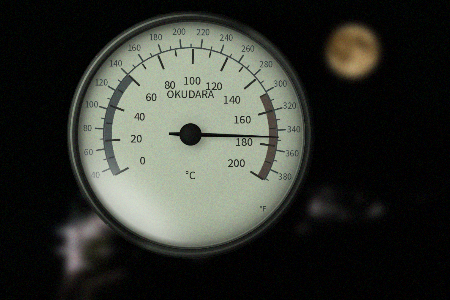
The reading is 175°C
